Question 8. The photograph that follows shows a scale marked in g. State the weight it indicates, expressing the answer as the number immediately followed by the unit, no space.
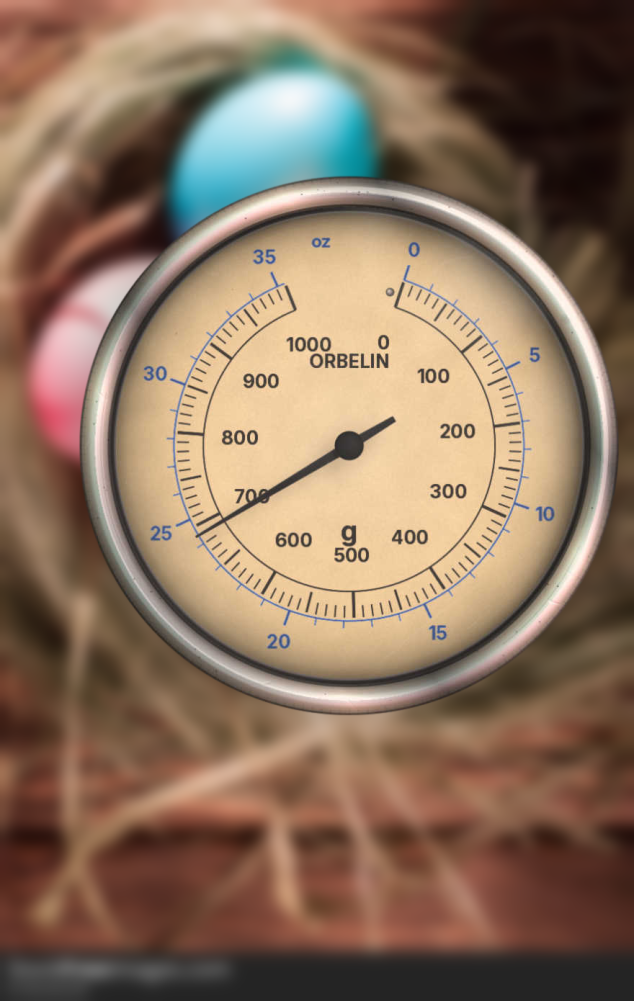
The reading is 690g
